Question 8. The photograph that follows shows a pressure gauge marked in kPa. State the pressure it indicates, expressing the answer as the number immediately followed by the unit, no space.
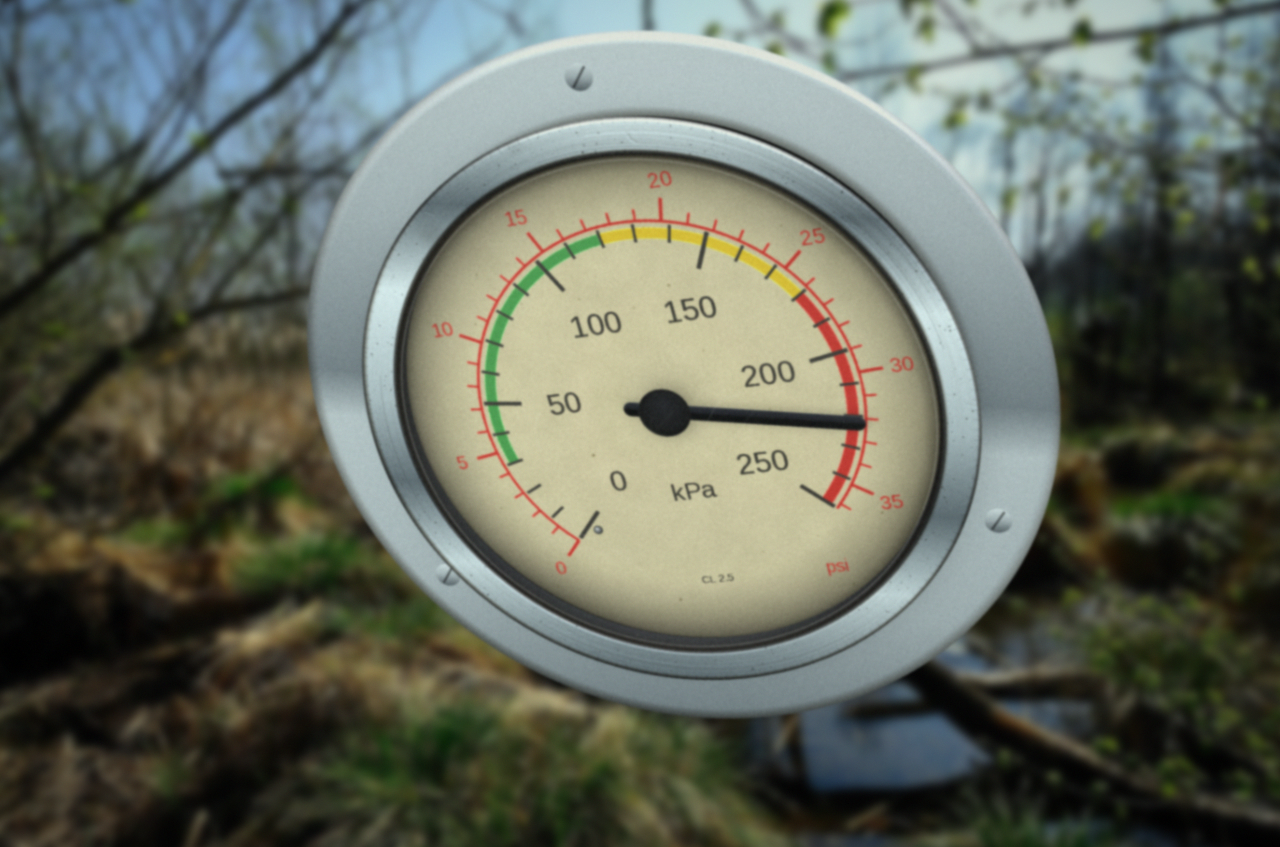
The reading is 220kPa
